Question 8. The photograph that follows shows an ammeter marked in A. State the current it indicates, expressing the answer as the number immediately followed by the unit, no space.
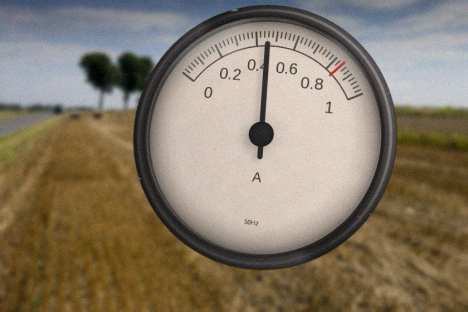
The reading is 0.46A
